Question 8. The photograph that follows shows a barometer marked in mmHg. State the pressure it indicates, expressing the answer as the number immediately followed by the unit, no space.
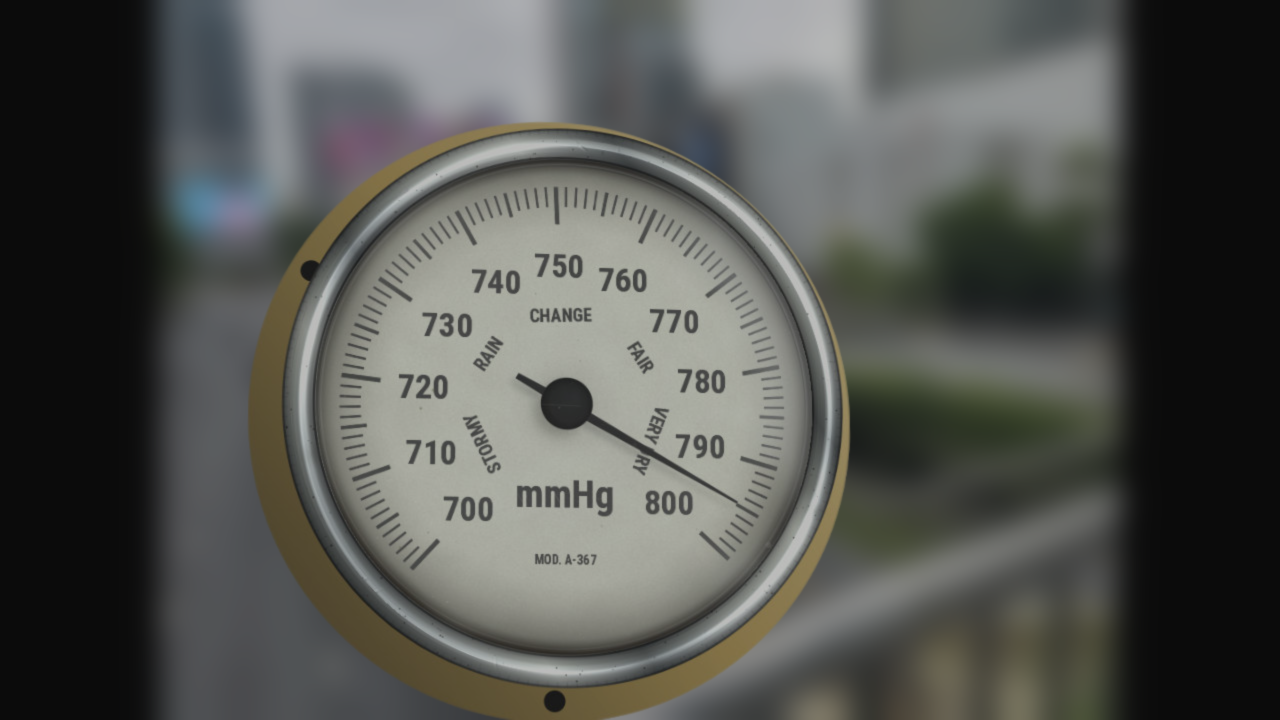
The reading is 795mmHg
